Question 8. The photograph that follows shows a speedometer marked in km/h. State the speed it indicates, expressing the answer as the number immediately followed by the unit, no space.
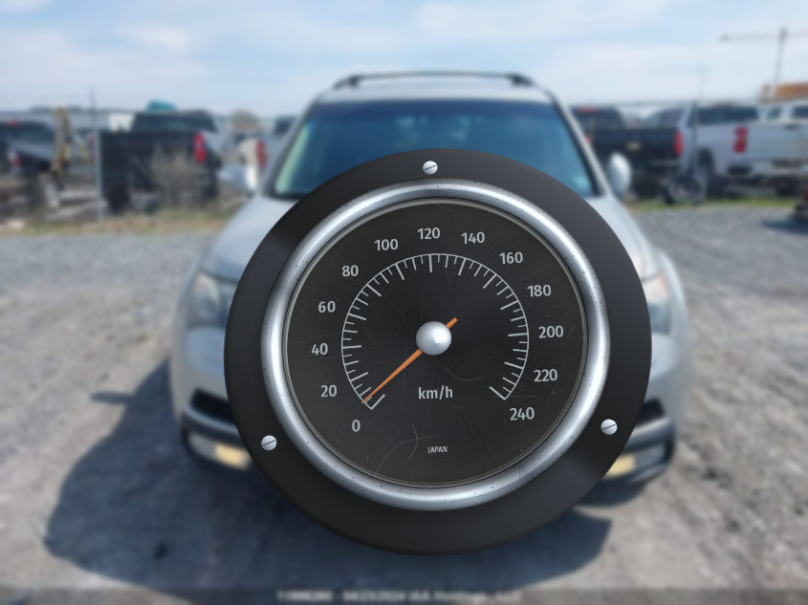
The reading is 5km/h
